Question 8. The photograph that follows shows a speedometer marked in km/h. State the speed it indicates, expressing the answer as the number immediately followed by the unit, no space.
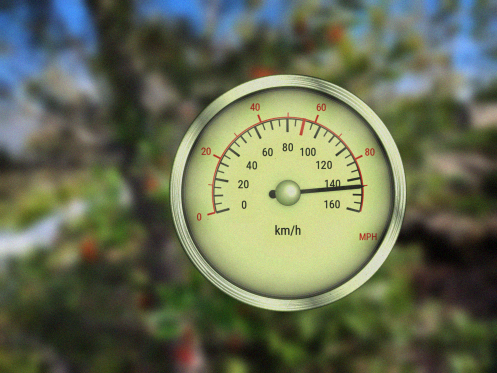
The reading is 145km/h
